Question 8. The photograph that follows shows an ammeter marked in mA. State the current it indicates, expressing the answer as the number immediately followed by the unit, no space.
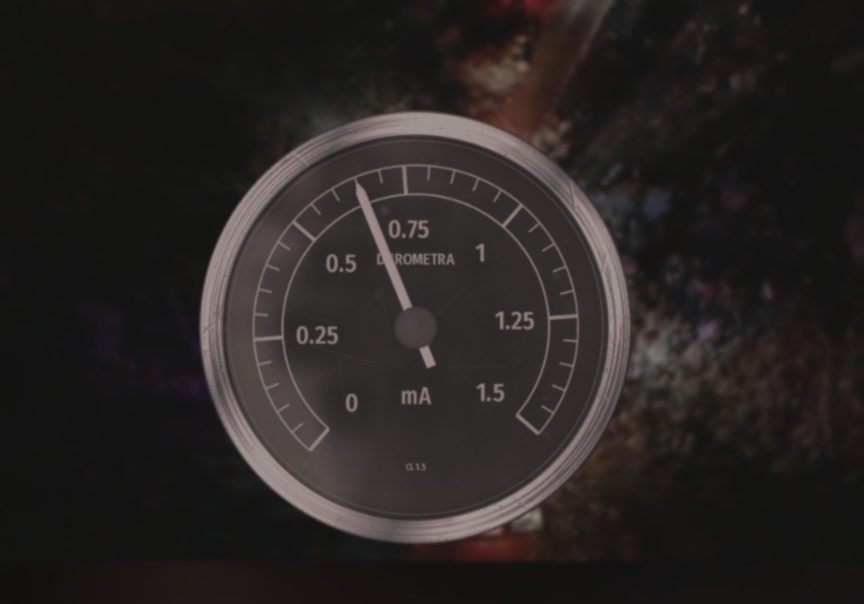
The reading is 0.65mA
